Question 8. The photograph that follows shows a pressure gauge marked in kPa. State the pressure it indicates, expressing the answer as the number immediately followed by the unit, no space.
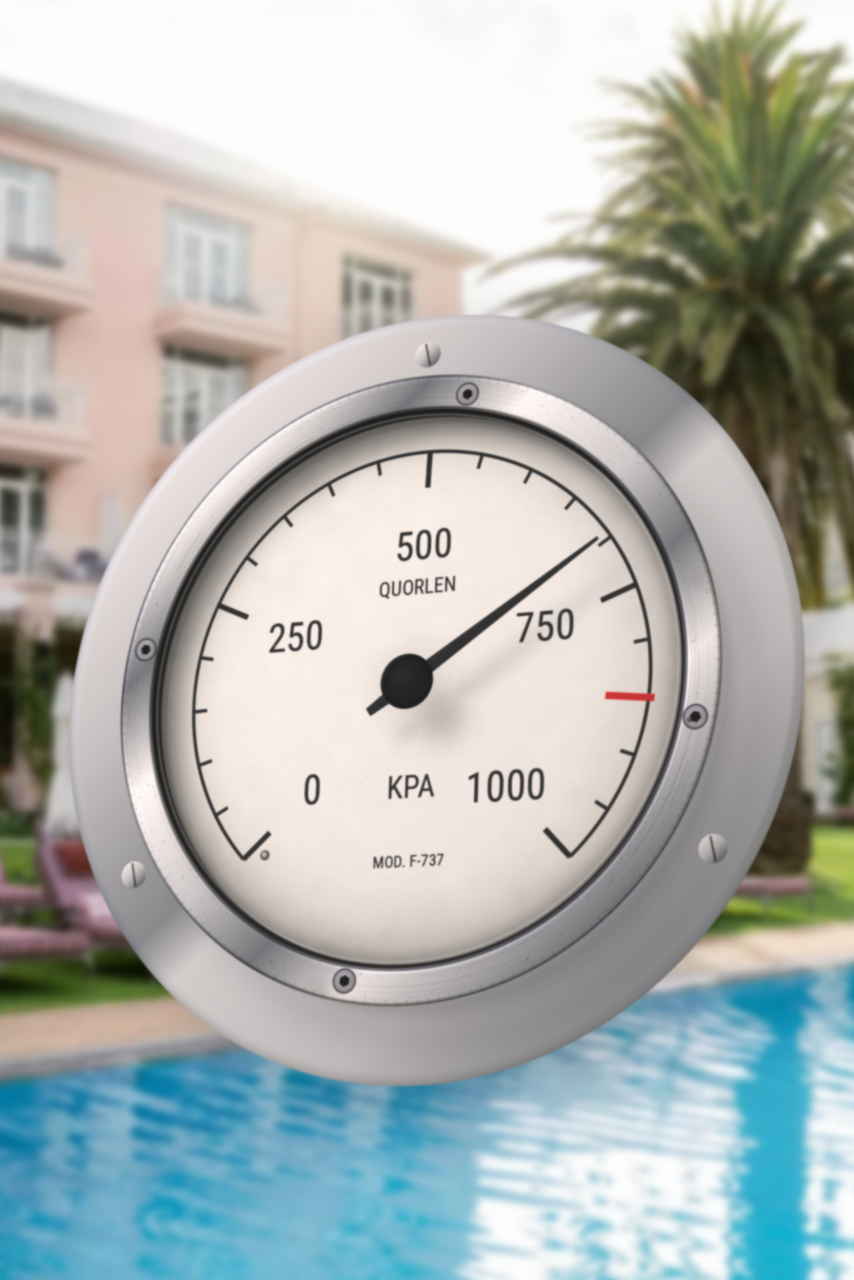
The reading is 700kPa
